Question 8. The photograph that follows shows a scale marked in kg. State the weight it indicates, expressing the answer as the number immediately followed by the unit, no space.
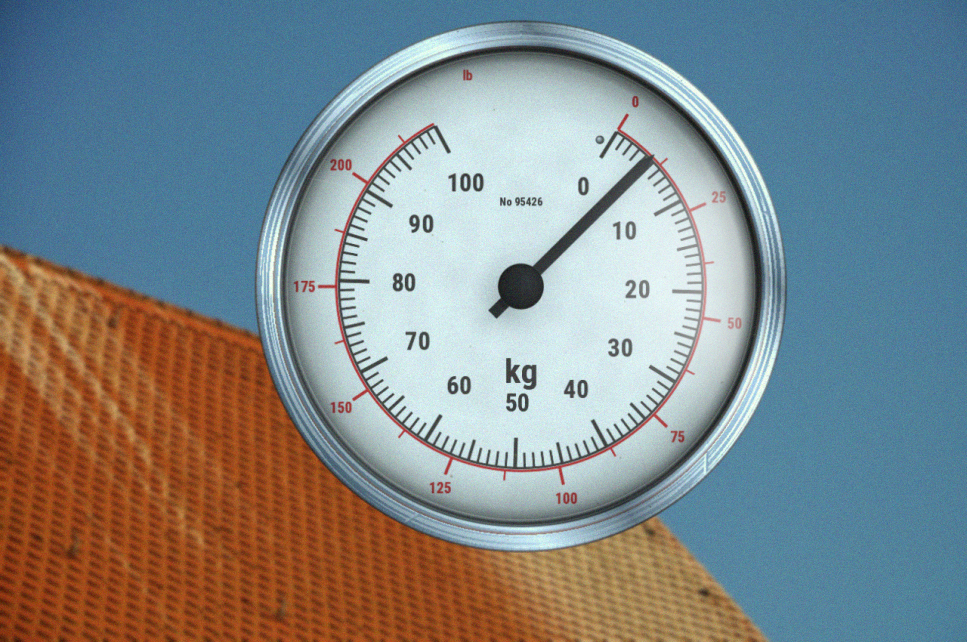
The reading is 4.5kg
